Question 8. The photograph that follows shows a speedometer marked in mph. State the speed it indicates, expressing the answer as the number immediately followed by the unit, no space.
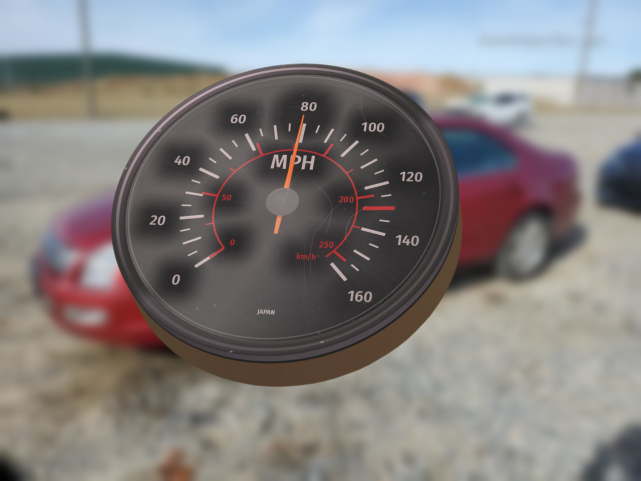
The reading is 80mph
